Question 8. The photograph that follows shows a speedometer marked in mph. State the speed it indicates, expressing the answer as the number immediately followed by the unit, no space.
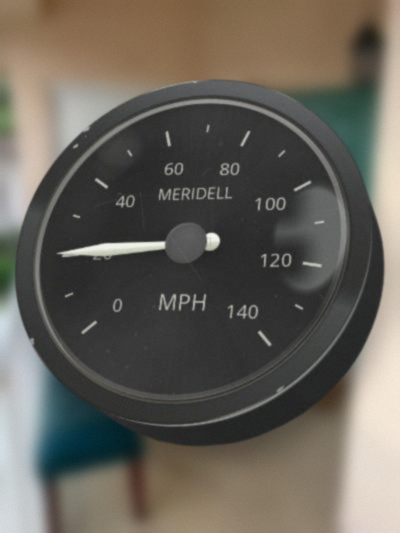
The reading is 20mph
